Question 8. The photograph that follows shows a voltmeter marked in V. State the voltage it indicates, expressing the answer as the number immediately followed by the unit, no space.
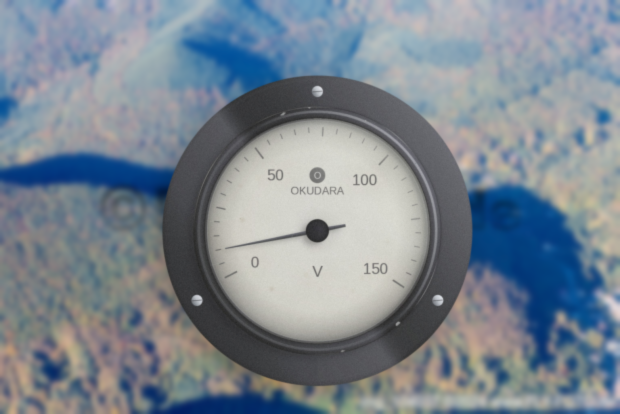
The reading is 10V
